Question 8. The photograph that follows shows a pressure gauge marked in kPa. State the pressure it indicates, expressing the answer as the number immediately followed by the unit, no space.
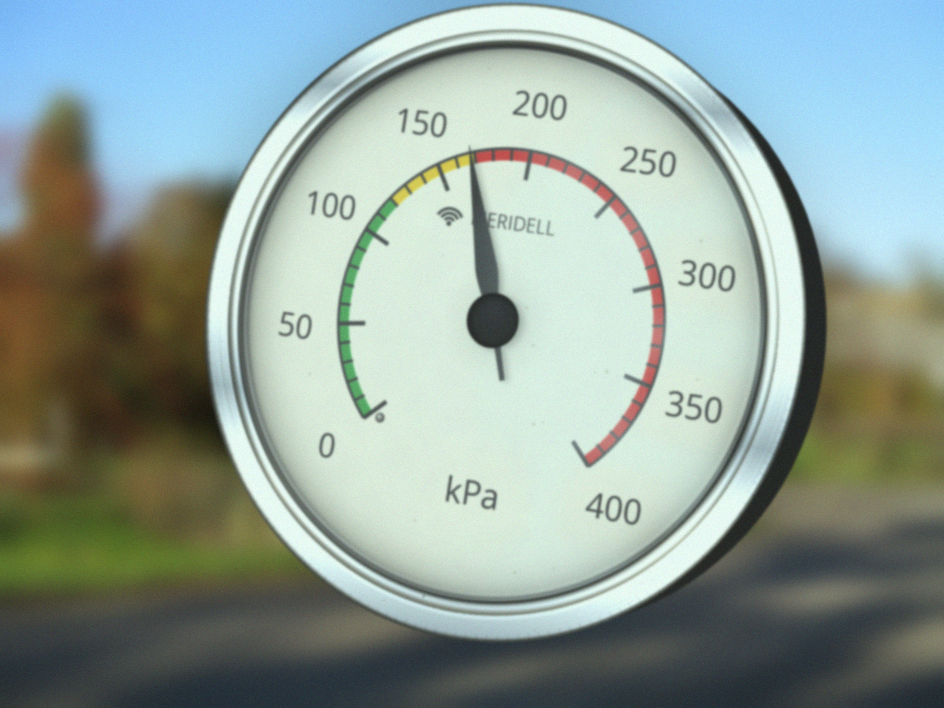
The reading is 170kPa
